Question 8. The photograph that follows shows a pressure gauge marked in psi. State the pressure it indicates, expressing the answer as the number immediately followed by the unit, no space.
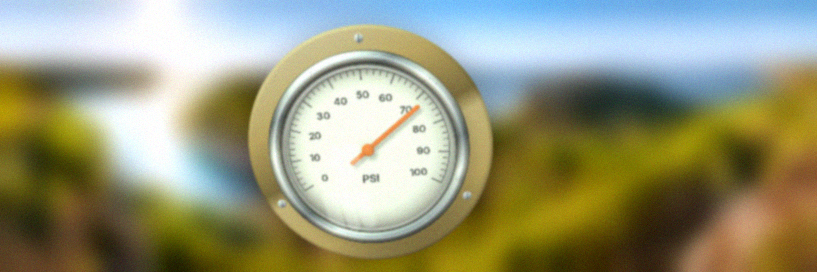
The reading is 72psi
